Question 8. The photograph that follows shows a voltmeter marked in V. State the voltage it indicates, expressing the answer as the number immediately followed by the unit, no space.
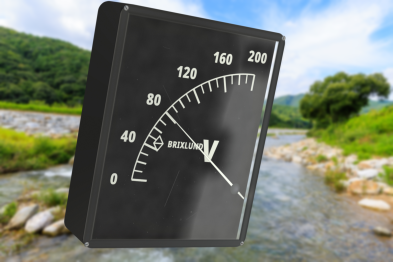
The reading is 80V
